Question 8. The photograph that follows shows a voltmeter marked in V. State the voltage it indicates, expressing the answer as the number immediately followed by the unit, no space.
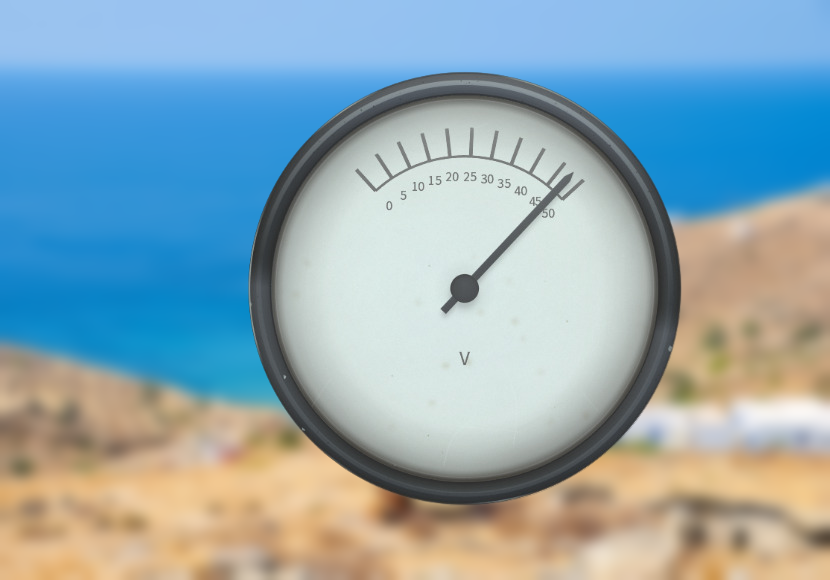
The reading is 47.5V
